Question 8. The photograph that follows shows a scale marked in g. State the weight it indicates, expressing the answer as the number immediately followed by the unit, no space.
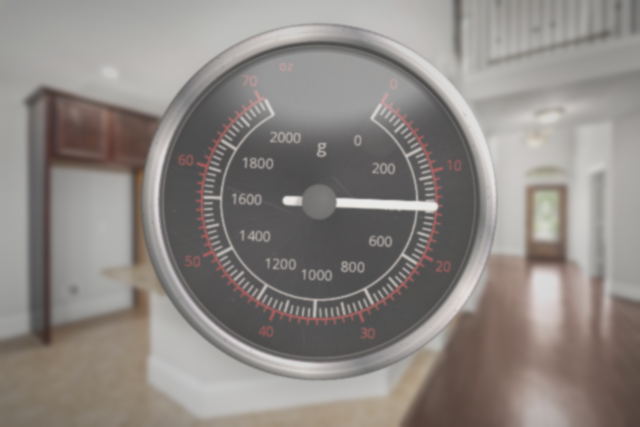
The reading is 400g
